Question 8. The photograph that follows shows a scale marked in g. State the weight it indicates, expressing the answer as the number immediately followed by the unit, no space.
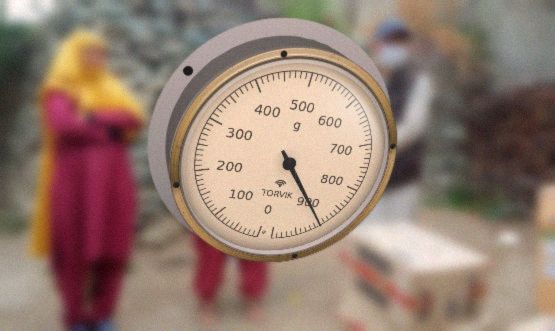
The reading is 900g
